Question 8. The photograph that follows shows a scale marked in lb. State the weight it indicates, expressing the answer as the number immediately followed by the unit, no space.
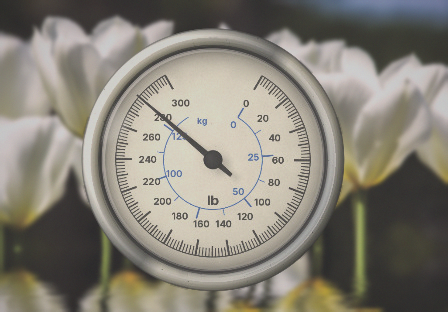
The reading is 280lb
